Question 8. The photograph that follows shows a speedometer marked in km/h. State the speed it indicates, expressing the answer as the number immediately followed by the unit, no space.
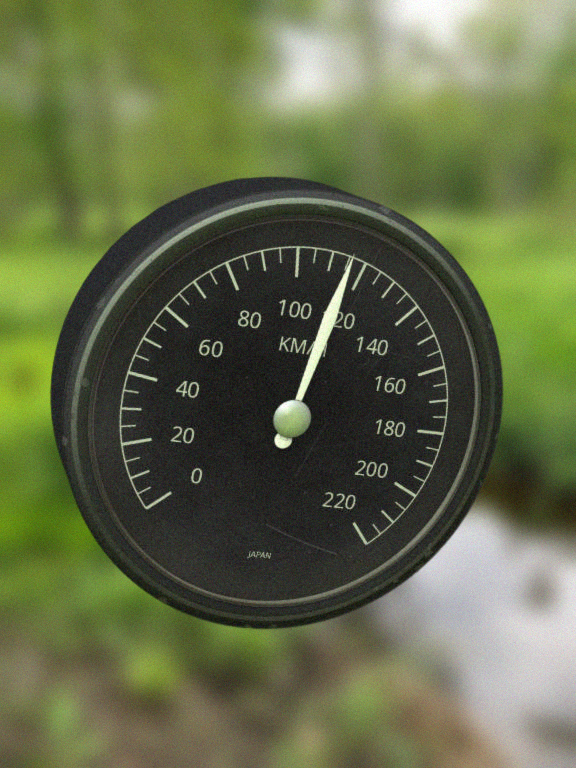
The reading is 115km/h
